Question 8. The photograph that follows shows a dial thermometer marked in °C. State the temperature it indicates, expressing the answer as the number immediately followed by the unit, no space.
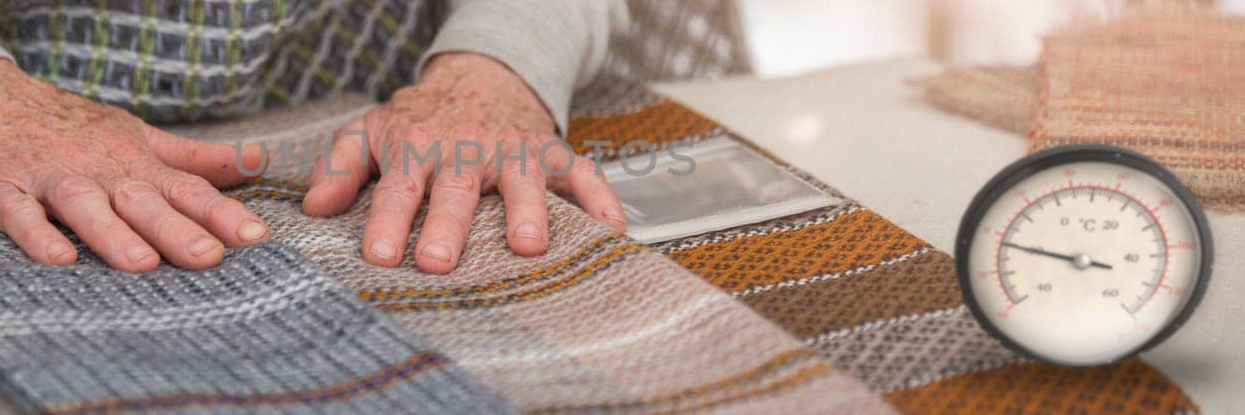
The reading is -20°C
